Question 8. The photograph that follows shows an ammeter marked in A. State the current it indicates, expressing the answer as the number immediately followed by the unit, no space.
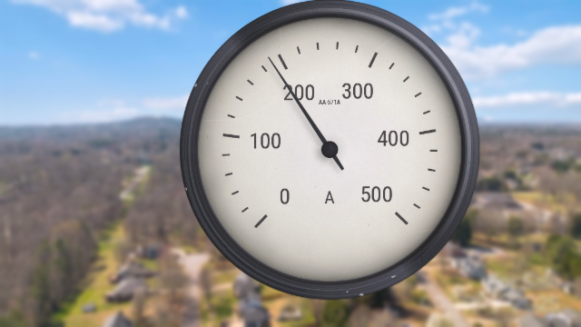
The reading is 190A
